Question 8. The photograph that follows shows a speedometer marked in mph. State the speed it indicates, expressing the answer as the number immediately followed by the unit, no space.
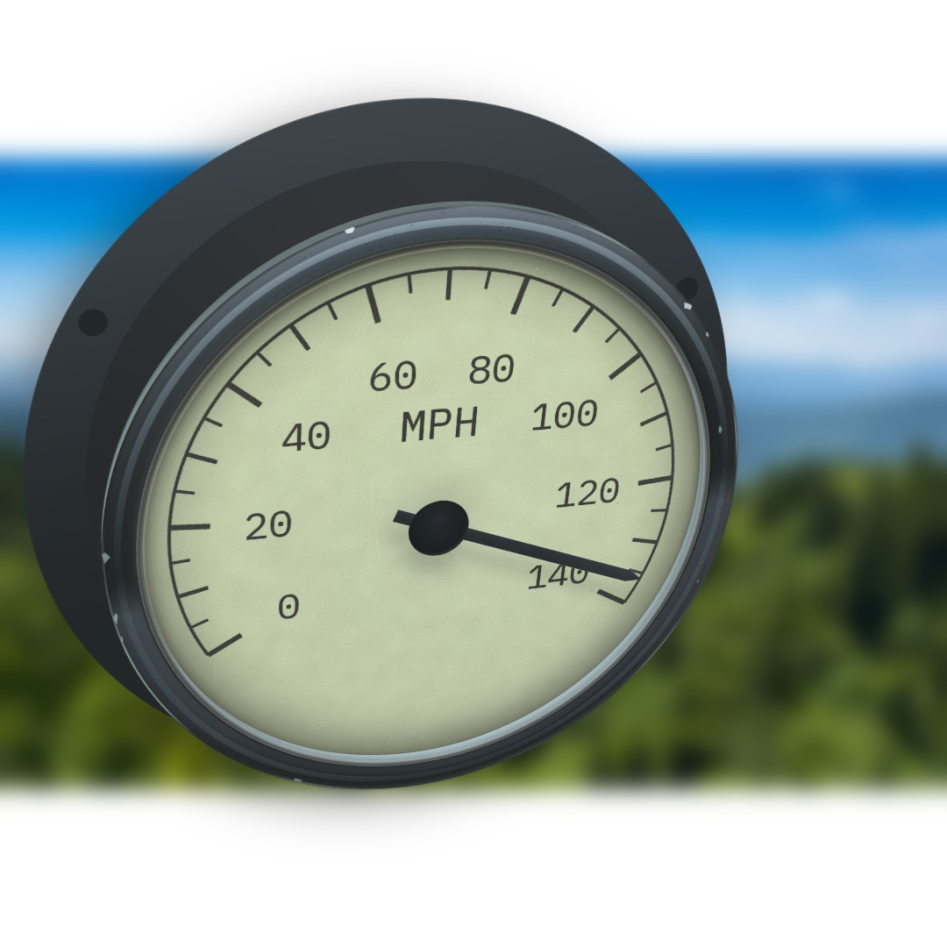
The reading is 135mph
